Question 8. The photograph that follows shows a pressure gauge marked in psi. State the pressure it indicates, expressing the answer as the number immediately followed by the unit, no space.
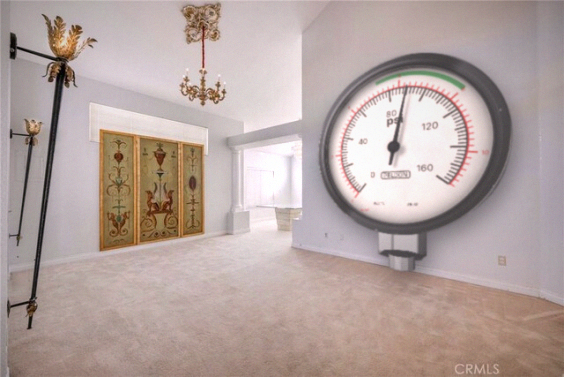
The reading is 90psi
